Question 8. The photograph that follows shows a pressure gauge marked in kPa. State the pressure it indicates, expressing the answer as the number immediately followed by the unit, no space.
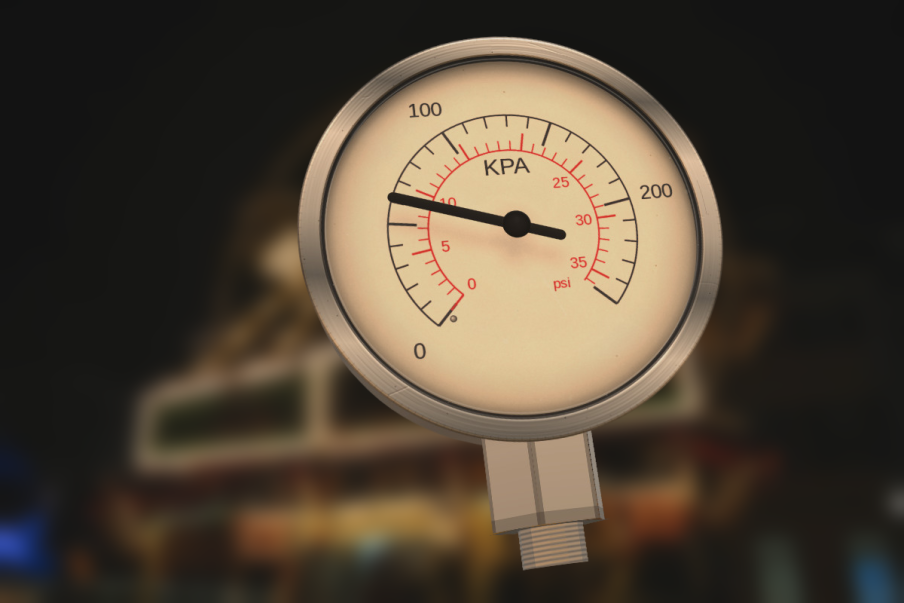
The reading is 60kPa
